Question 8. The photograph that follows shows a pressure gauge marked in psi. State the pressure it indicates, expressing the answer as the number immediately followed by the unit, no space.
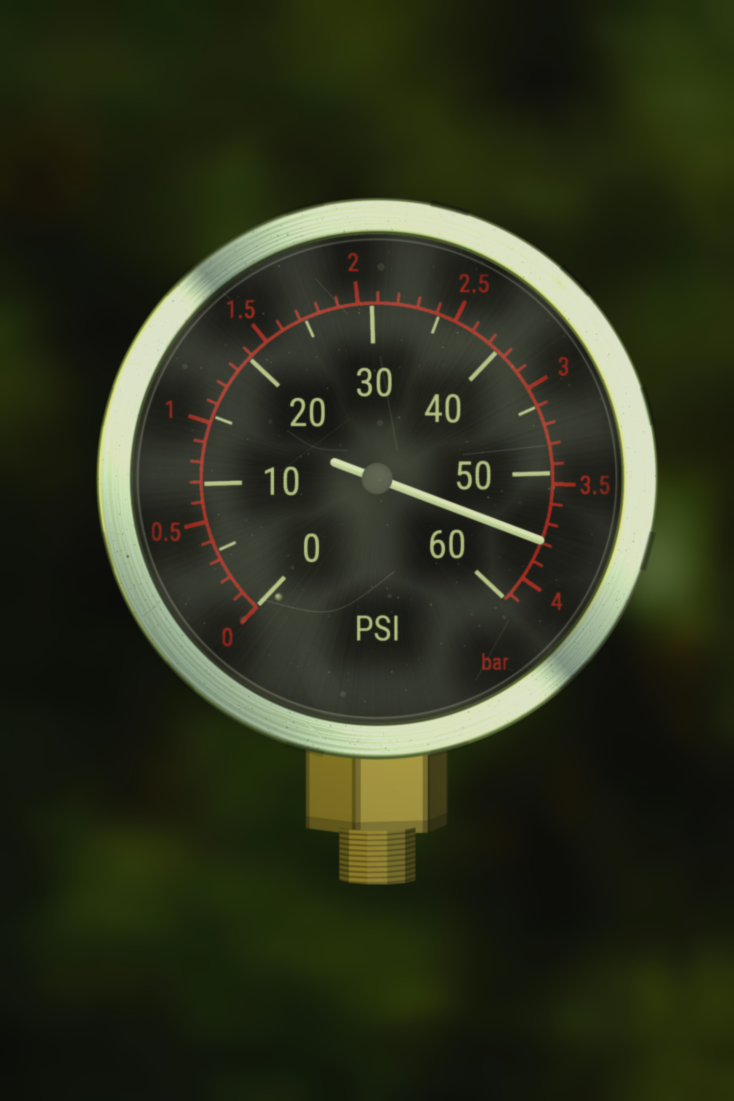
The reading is 55psi
